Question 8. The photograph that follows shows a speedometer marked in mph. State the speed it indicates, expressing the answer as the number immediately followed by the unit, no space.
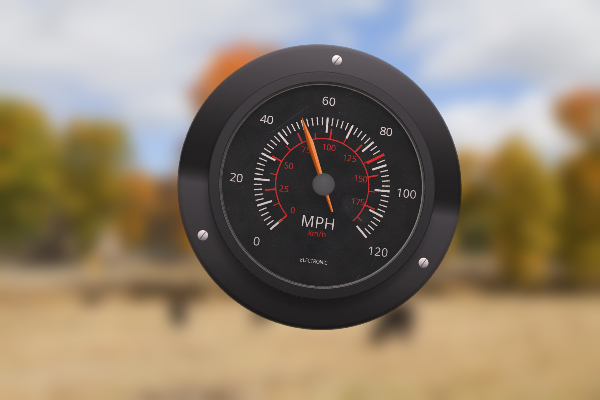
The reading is 50mph
